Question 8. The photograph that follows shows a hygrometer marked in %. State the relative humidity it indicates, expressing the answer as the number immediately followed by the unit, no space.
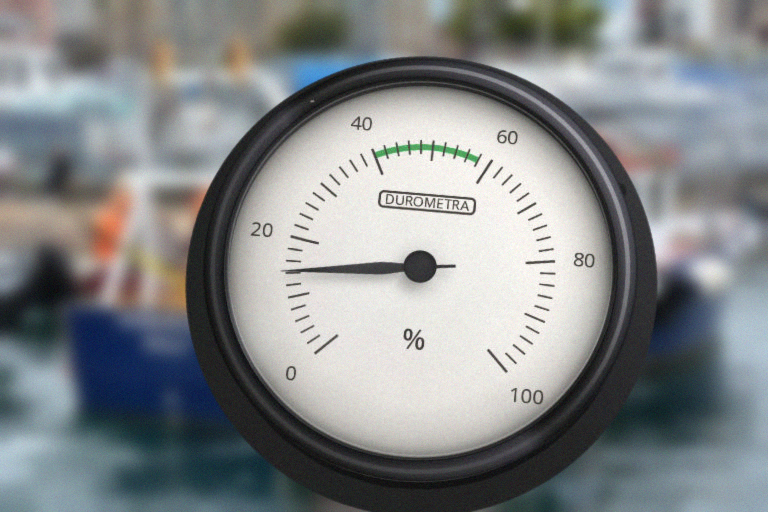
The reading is 14%
